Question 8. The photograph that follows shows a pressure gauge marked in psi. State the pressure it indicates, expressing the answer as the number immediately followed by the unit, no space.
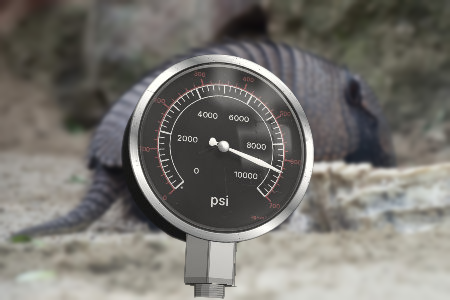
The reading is 9000psi
